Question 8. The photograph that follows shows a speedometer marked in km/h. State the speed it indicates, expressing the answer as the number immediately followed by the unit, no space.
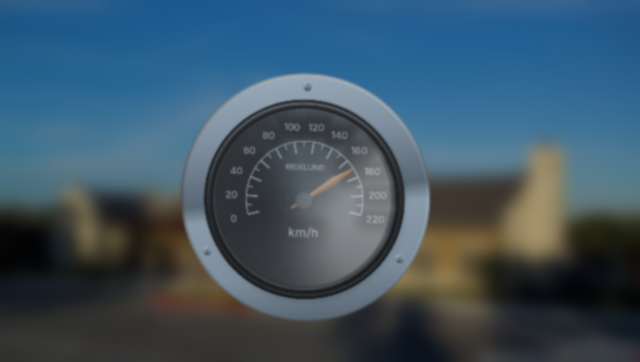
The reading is 170km/h
